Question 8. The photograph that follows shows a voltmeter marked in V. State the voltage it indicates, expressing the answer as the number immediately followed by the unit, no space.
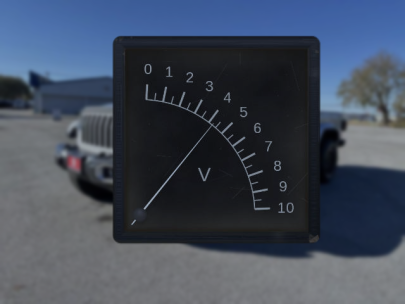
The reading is 4.25V
